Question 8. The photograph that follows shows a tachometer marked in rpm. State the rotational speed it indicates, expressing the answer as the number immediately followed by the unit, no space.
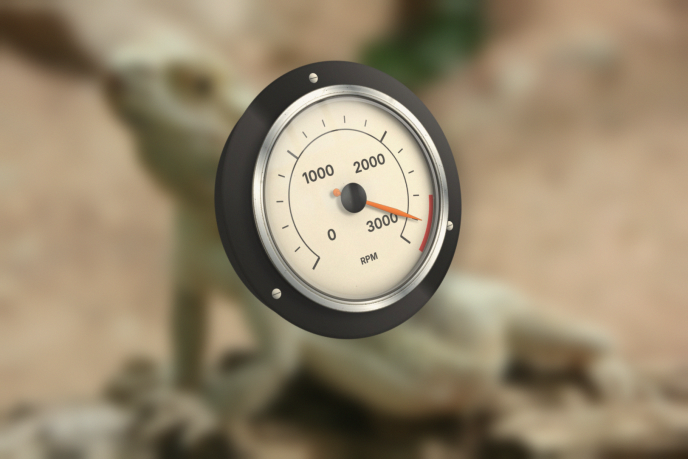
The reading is 2800rpm
